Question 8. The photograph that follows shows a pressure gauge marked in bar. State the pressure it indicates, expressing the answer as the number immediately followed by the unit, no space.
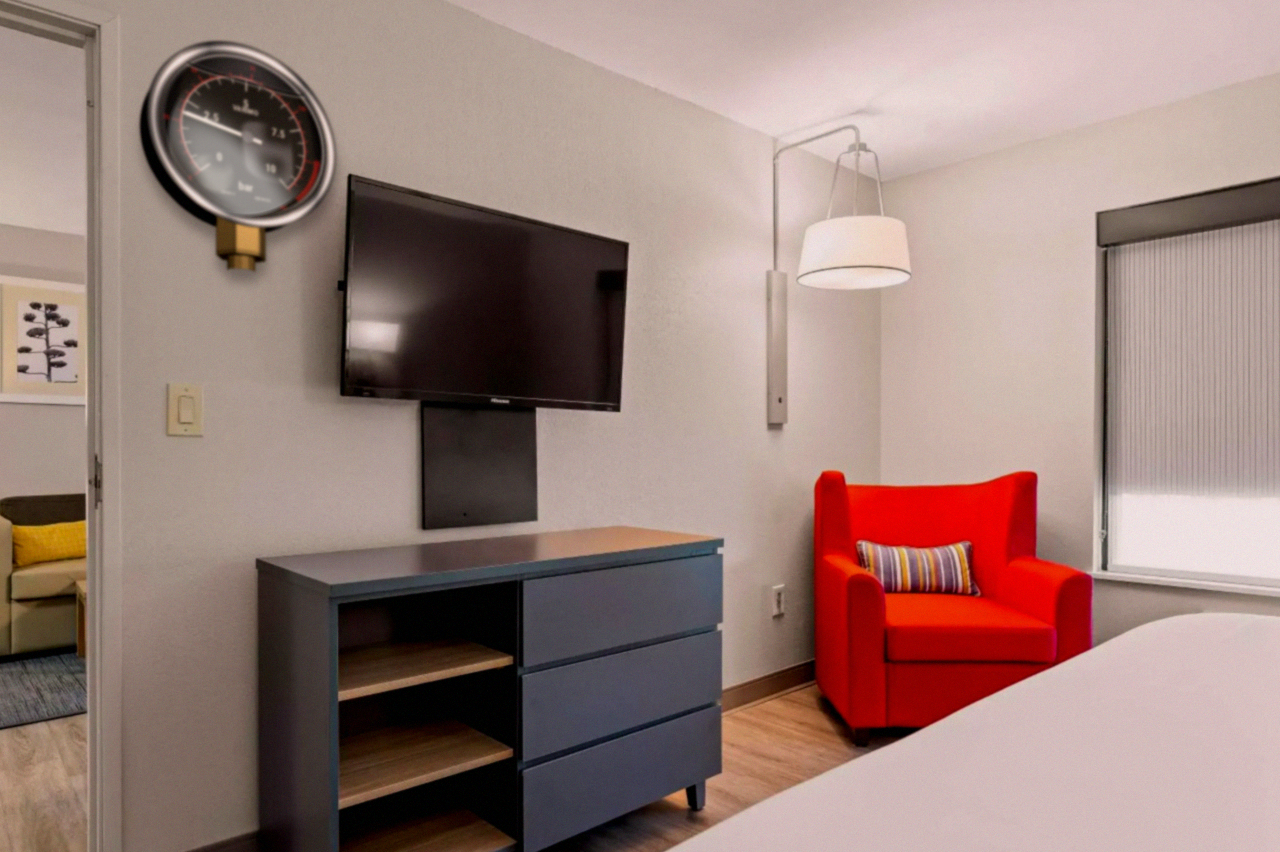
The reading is 2bar
